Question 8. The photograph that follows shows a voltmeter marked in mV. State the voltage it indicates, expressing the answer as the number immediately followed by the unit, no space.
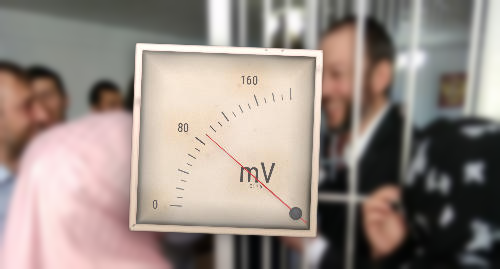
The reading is 90mV
